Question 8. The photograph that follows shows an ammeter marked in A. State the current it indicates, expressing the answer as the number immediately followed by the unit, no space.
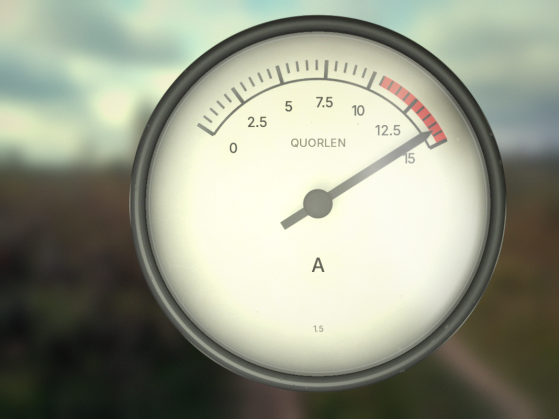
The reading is 14.25A
